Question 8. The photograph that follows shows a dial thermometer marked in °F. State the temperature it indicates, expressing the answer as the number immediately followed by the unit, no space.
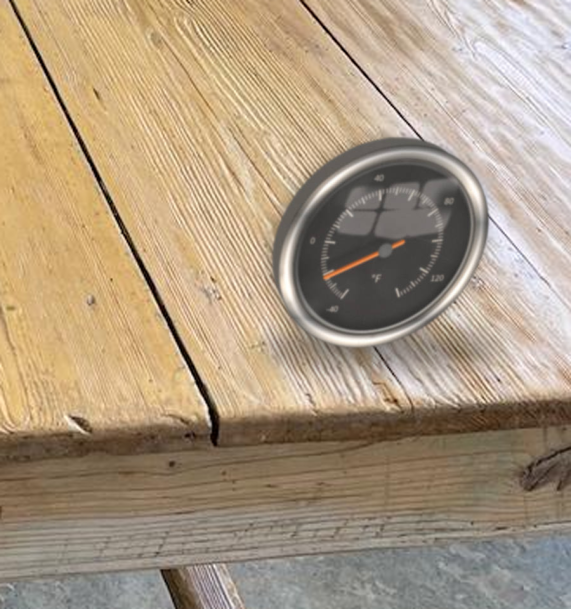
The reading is -20°F
